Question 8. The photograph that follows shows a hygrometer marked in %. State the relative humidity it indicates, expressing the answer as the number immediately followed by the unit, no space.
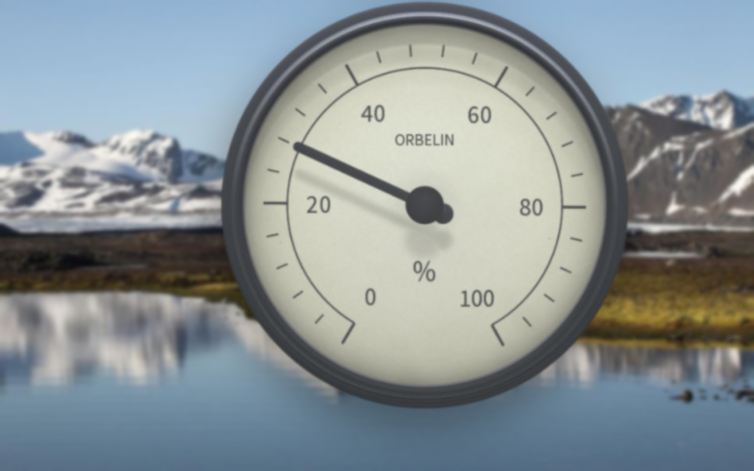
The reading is 28%
